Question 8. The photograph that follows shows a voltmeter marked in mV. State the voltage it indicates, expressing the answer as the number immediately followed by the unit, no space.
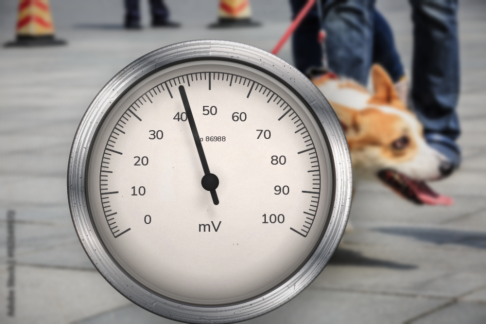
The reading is 43mV
